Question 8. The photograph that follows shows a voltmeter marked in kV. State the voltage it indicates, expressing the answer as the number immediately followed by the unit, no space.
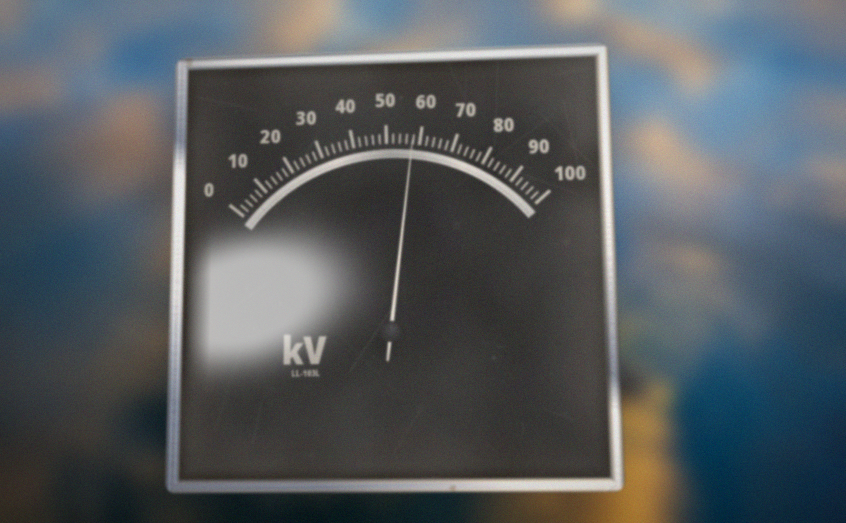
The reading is 58kV
